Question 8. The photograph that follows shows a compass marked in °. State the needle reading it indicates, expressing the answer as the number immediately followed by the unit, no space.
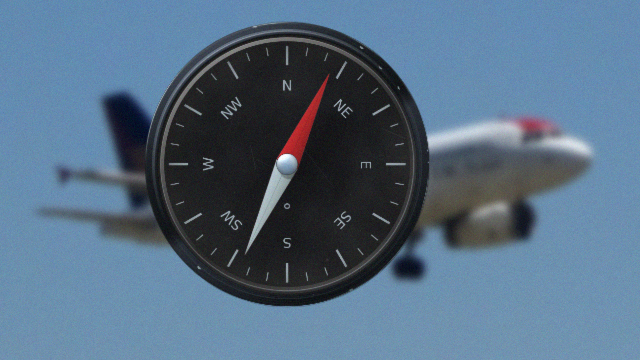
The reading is 25°
